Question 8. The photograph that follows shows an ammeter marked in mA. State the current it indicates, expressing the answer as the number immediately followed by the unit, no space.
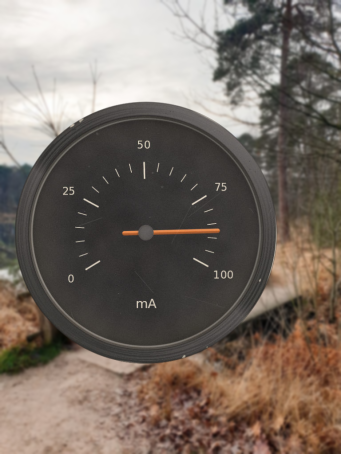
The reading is 87.5mA
